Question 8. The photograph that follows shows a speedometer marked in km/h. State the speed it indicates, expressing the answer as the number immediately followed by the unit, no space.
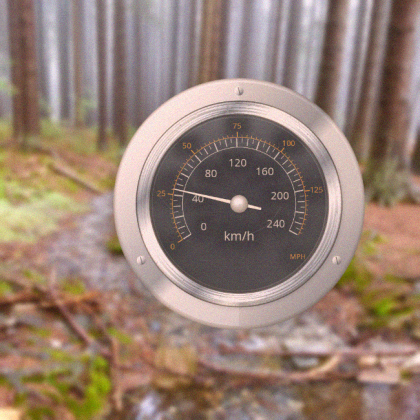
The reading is 45km/h
